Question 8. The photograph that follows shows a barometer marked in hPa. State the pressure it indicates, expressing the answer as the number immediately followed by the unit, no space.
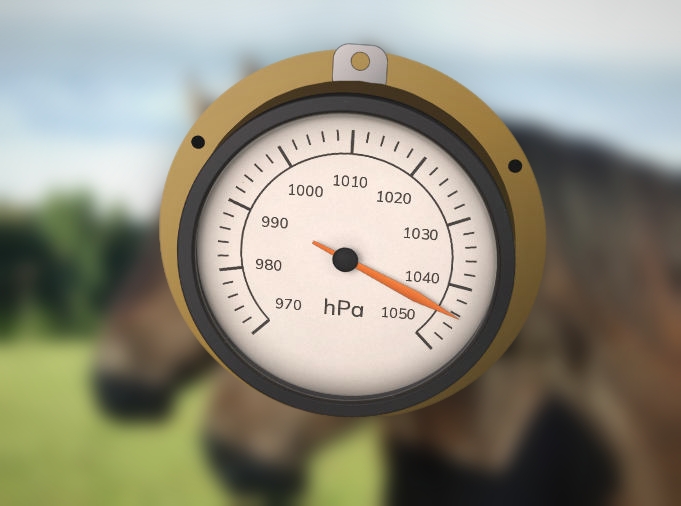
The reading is 1044hPa
